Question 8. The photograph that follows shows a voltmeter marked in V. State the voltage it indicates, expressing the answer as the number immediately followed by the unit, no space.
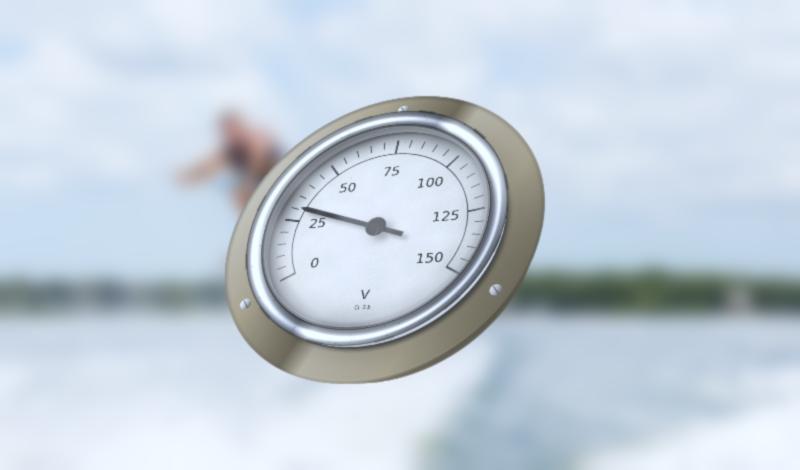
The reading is 30V
